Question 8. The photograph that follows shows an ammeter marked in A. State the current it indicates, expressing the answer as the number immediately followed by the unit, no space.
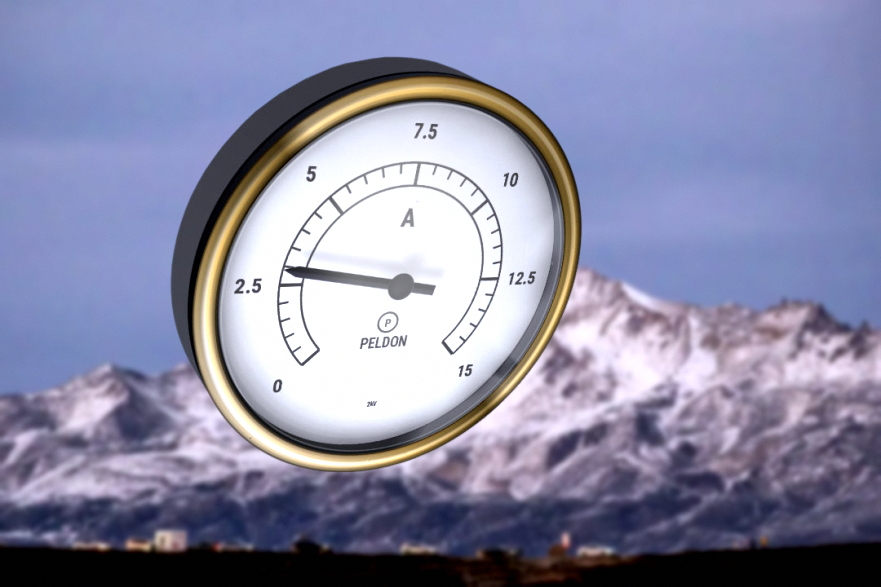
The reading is 3A
